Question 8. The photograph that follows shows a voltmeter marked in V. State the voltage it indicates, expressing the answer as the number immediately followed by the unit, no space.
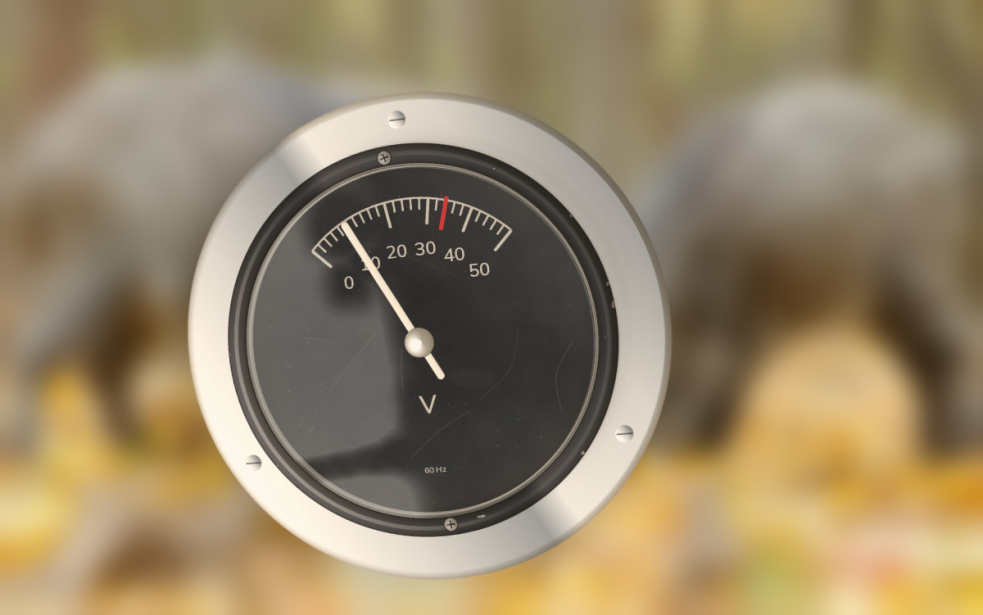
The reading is 10V
